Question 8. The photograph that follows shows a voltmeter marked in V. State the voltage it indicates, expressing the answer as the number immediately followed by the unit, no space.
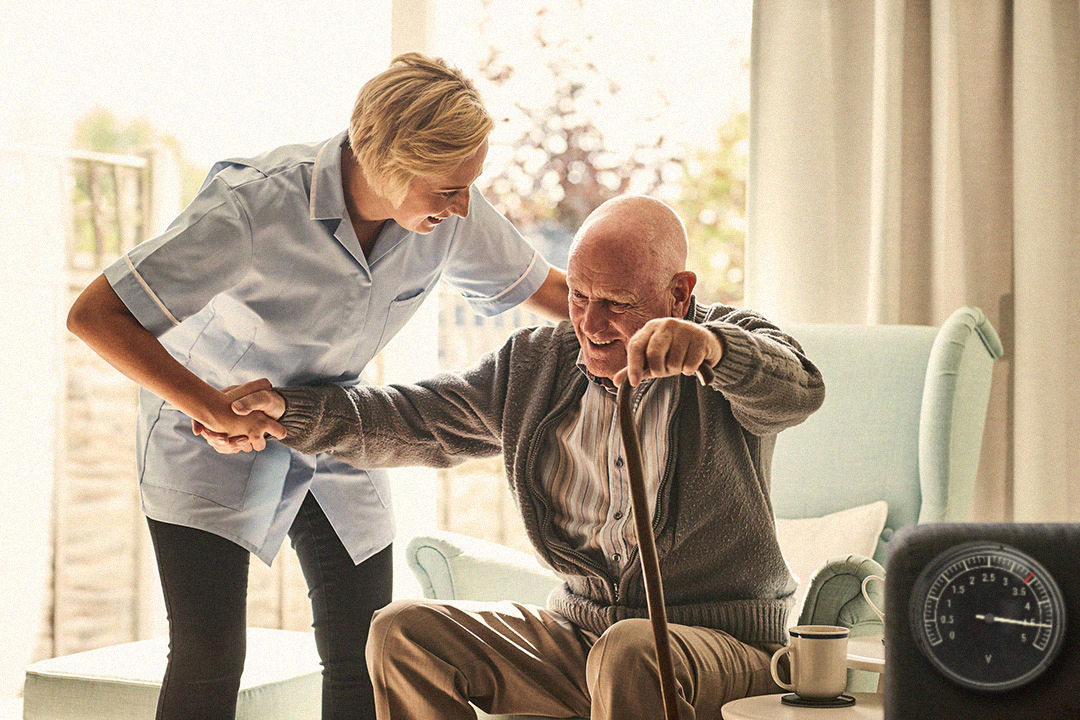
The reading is 4.5V
